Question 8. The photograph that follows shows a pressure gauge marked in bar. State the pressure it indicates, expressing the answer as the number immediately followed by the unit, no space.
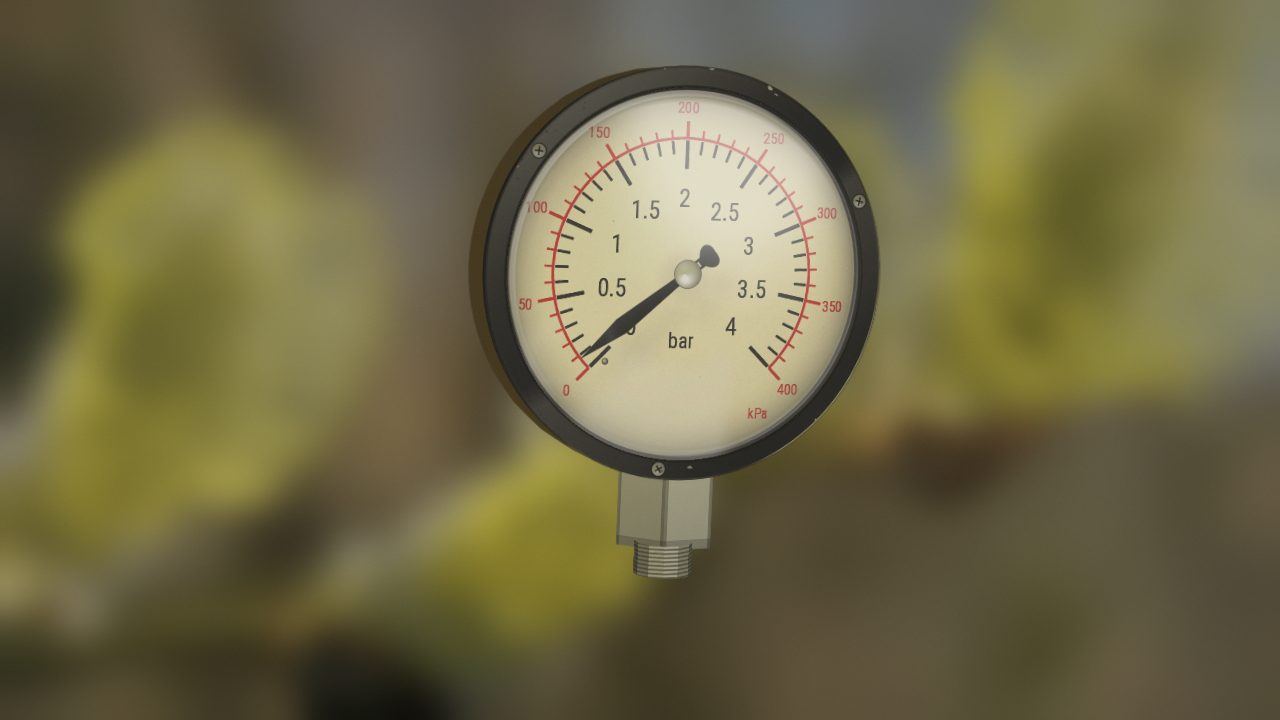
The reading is 0.1bar
